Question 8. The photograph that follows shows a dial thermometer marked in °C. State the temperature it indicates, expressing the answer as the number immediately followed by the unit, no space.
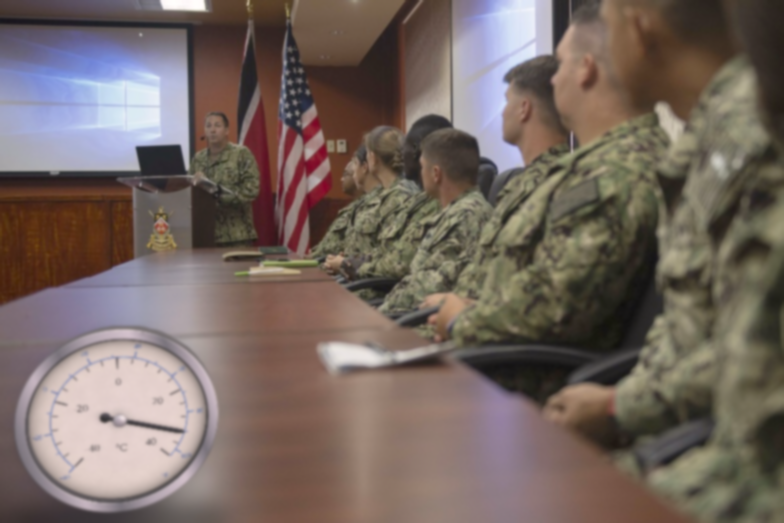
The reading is 32°C
